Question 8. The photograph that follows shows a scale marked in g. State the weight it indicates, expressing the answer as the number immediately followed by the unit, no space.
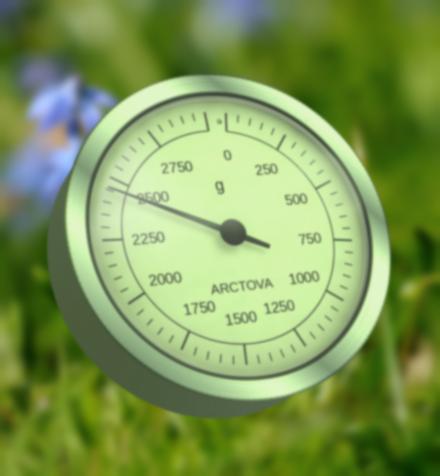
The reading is 2450g
